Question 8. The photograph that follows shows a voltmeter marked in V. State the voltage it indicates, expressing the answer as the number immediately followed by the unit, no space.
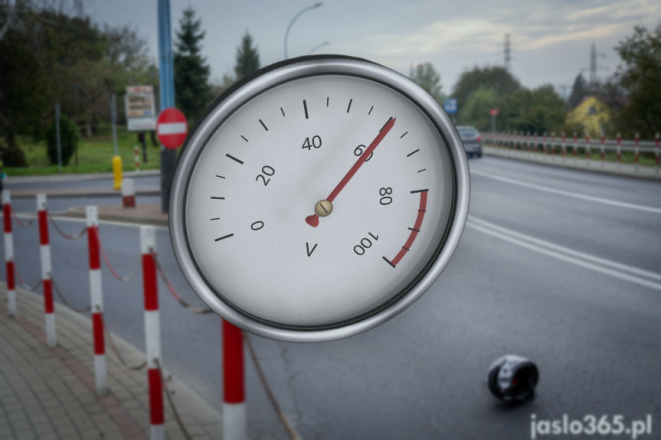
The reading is 60V
